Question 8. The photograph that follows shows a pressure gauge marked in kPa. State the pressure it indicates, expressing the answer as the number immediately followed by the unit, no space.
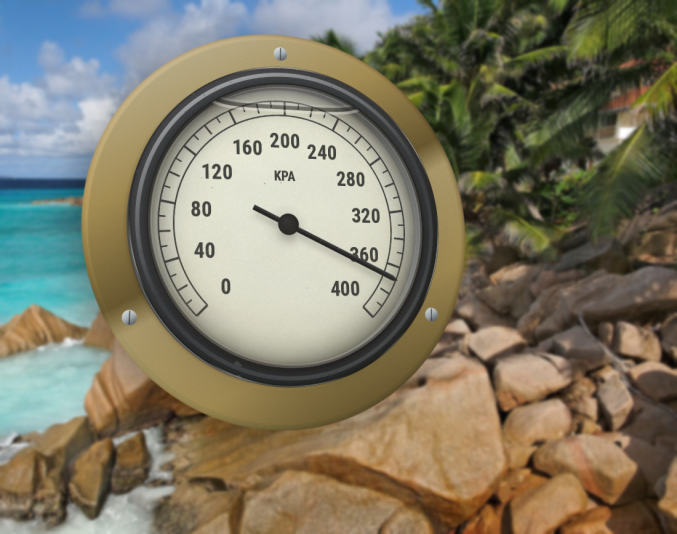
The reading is 370kPa
